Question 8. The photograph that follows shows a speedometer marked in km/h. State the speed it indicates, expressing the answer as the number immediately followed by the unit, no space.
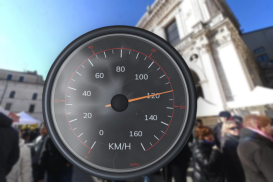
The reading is 120km/h
